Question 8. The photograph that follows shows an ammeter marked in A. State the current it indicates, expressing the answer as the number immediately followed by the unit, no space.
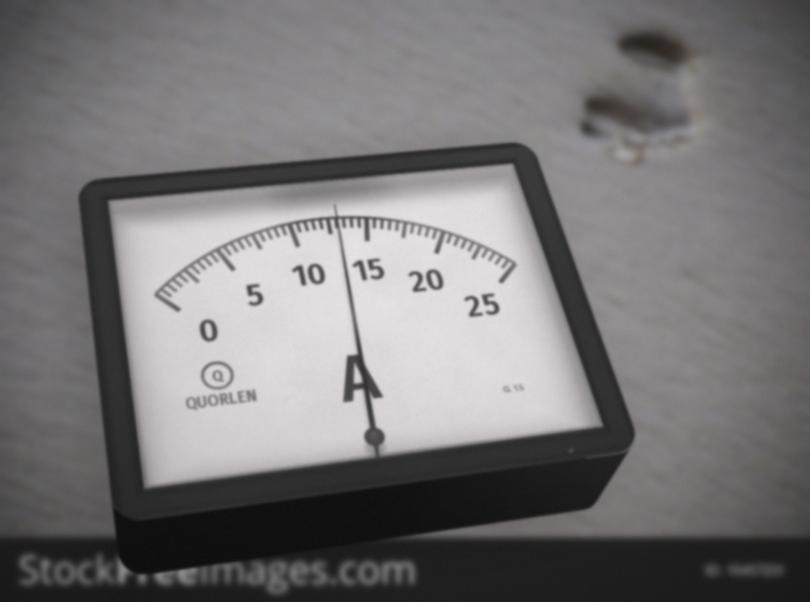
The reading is 13A
